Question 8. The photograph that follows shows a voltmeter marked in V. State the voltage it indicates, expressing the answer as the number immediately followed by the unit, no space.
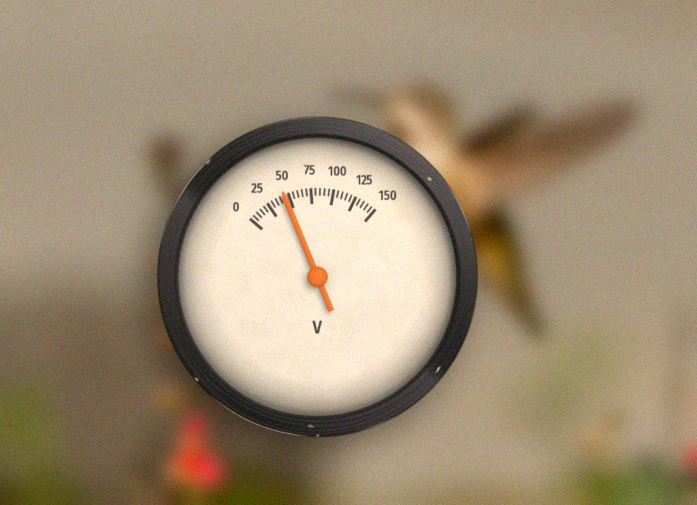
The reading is 45V
